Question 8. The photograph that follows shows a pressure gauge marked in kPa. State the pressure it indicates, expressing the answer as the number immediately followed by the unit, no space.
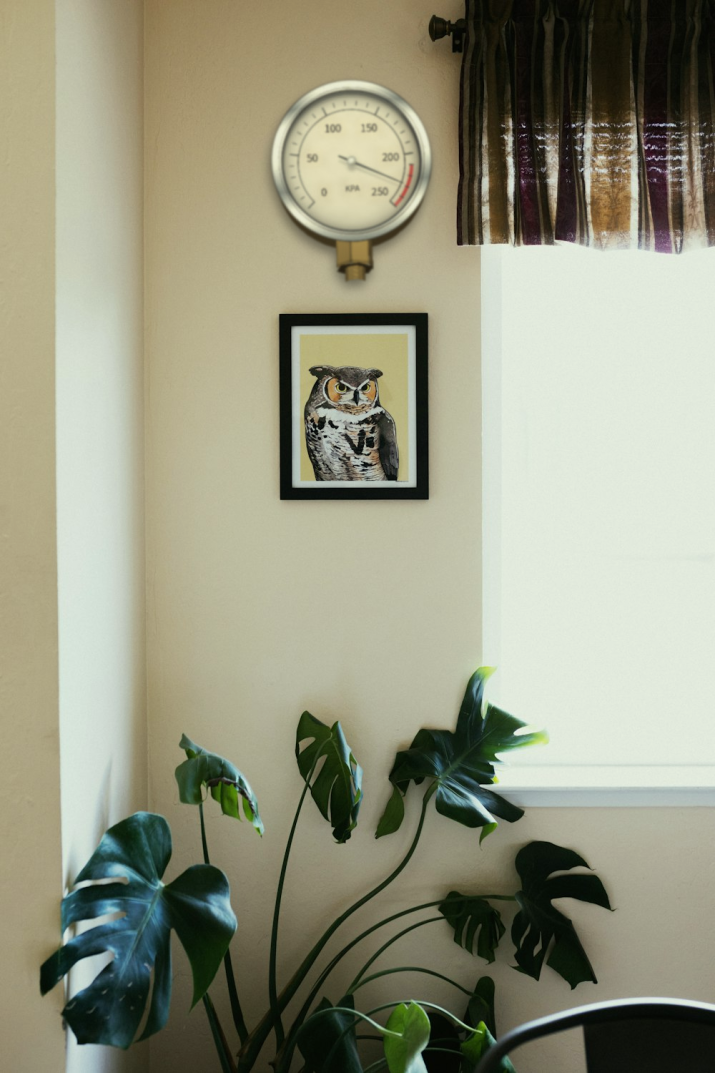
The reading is 230kPa
